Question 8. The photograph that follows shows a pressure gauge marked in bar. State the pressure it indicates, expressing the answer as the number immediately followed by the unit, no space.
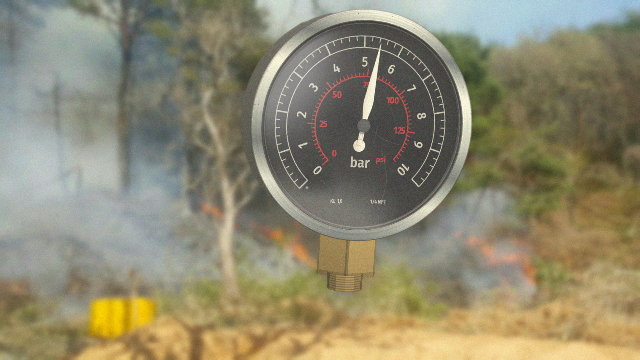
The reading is 5.4bar
